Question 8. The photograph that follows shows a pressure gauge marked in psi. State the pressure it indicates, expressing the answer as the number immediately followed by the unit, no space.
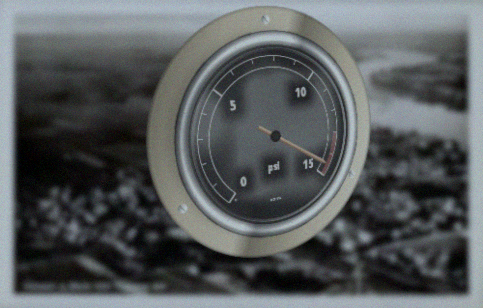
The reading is 14.5psi
